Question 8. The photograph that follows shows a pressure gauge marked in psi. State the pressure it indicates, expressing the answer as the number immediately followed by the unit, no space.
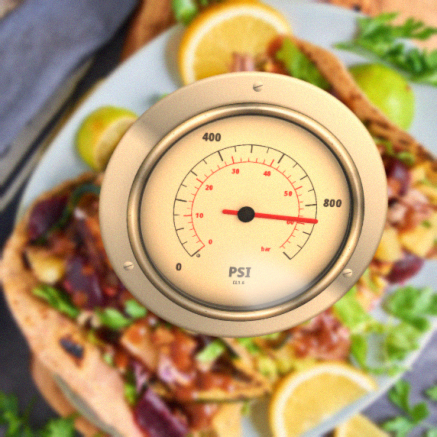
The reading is 850psi
